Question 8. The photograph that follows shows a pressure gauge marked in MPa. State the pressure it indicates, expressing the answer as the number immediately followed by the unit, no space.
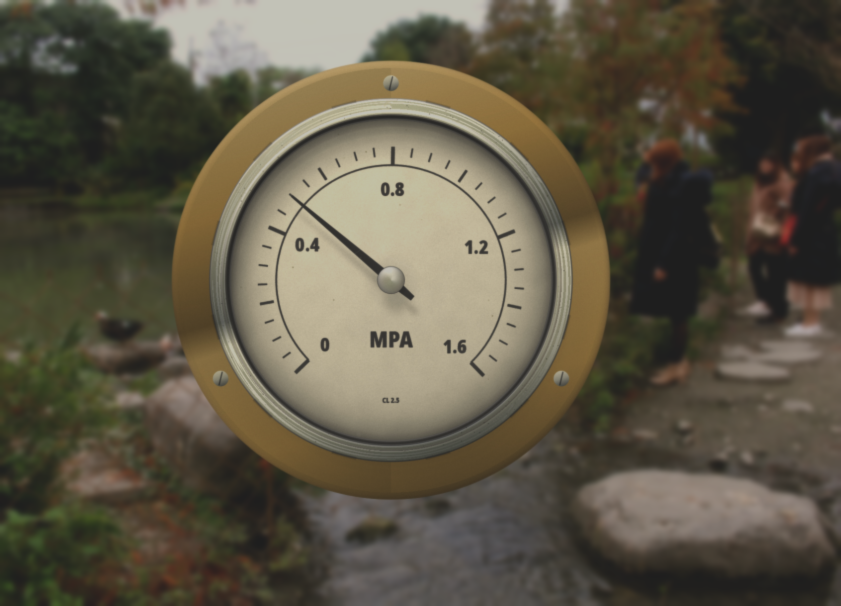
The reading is 0.5MPa
